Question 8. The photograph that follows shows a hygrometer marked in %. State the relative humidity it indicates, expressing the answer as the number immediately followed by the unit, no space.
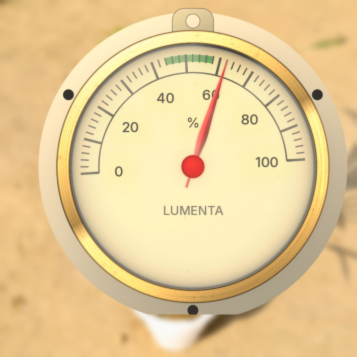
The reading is 62%
